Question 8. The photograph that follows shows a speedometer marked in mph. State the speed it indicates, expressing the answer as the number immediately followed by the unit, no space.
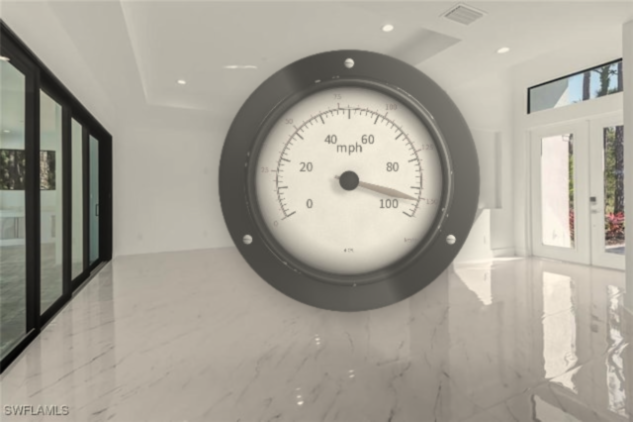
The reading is 94mph
